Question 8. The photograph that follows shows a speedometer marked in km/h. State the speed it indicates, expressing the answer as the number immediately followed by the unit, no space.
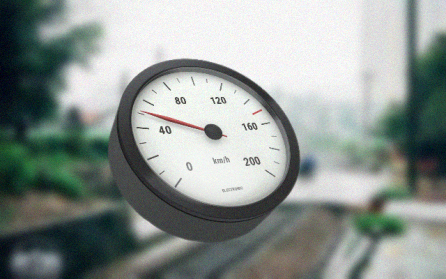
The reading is 50km/h
